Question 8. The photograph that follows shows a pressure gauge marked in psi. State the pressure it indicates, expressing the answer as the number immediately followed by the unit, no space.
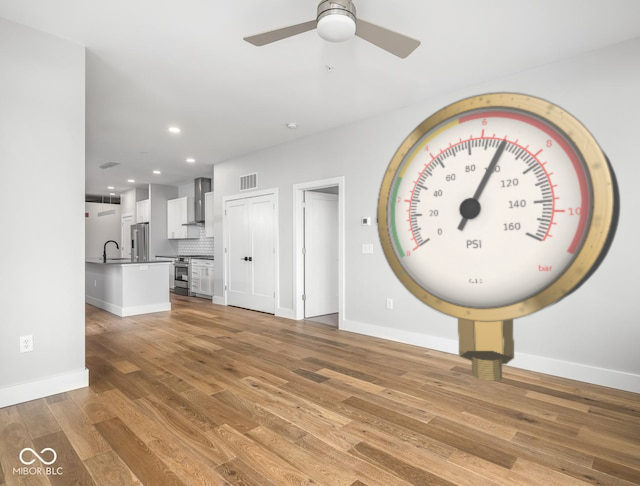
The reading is 100psi
